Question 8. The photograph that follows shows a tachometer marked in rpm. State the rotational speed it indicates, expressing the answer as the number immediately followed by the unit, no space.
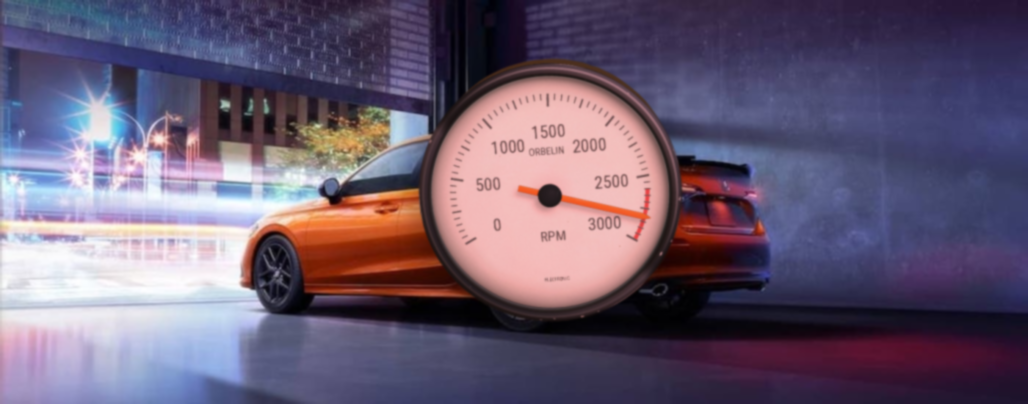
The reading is 2800rpm
